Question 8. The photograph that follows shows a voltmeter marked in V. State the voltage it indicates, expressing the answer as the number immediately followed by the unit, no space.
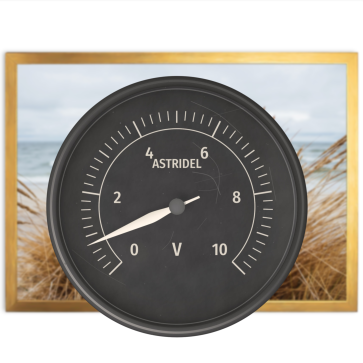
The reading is 0.8V
